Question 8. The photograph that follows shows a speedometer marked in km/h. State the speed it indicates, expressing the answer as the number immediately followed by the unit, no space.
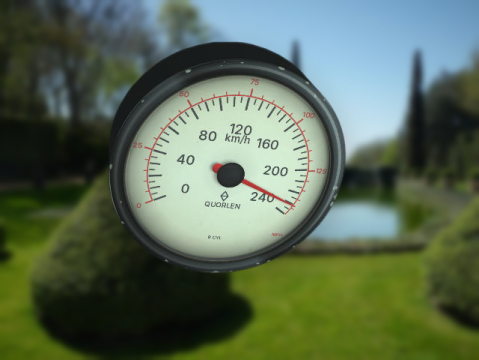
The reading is 230km/h
